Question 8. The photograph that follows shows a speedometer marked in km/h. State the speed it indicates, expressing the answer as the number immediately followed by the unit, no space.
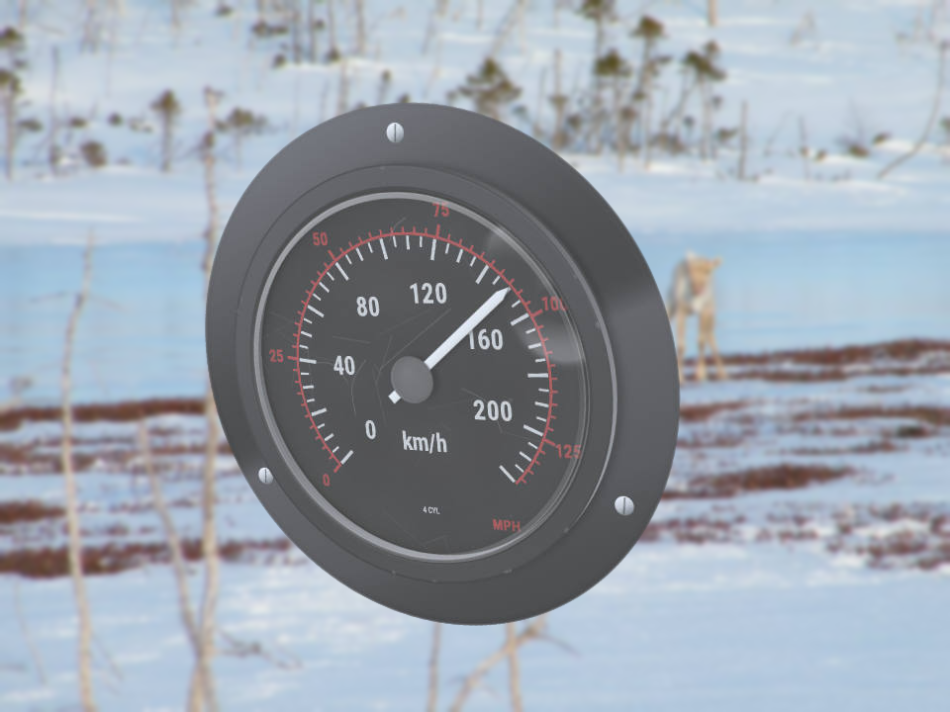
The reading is 150km/h
